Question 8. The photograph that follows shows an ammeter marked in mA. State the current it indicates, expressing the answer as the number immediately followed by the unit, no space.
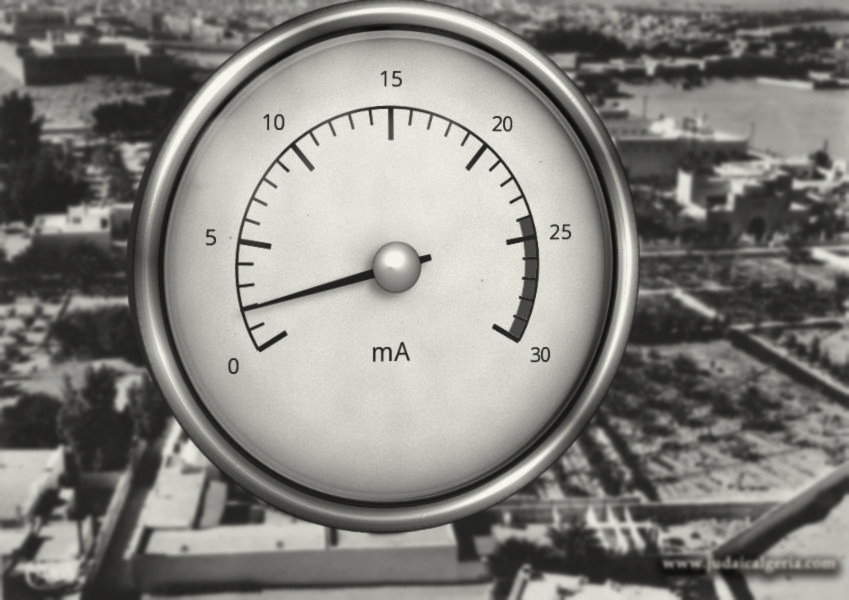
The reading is 2mA
